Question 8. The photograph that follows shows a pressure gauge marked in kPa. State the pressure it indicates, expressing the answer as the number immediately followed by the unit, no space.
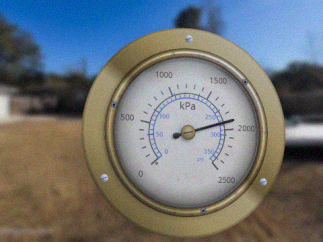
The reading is 1900kPa
